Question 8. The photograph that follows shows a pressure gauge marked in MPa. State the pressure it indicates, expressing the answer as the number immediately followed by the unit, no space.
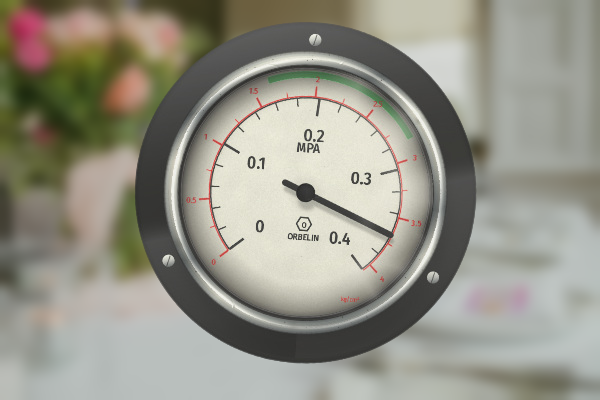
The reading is 0.36MPa
